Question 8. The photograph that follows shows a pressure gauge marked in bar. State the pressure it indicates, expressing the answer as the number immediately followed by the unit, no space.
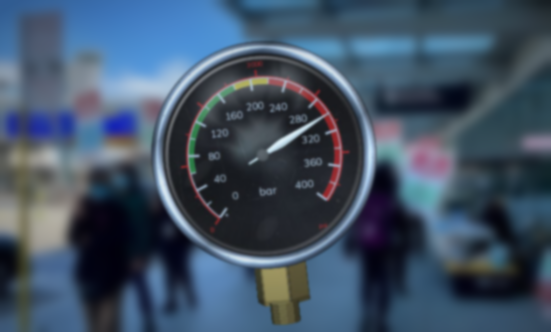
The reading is 300bar
